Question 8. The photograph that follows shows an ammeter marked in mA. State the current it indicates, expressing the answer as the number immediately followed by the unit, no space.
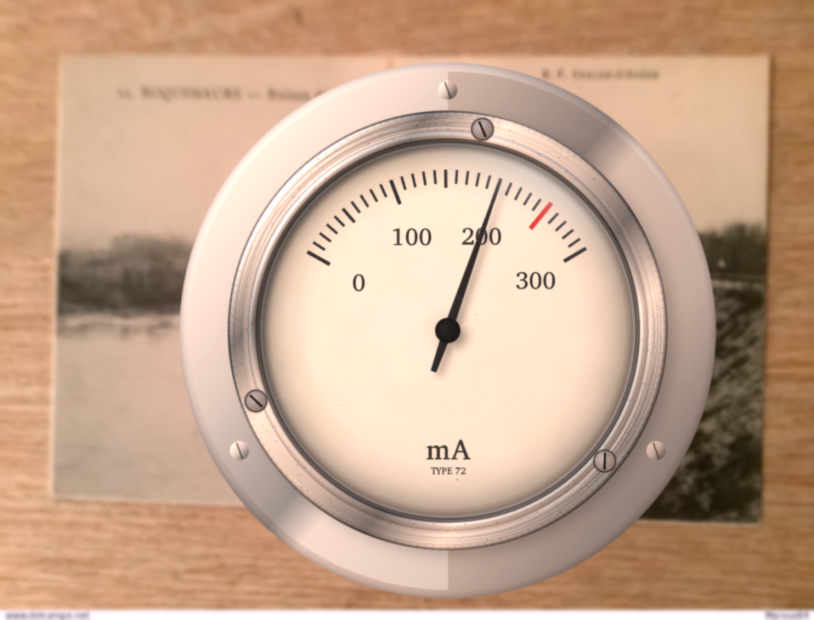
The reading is 200mA
